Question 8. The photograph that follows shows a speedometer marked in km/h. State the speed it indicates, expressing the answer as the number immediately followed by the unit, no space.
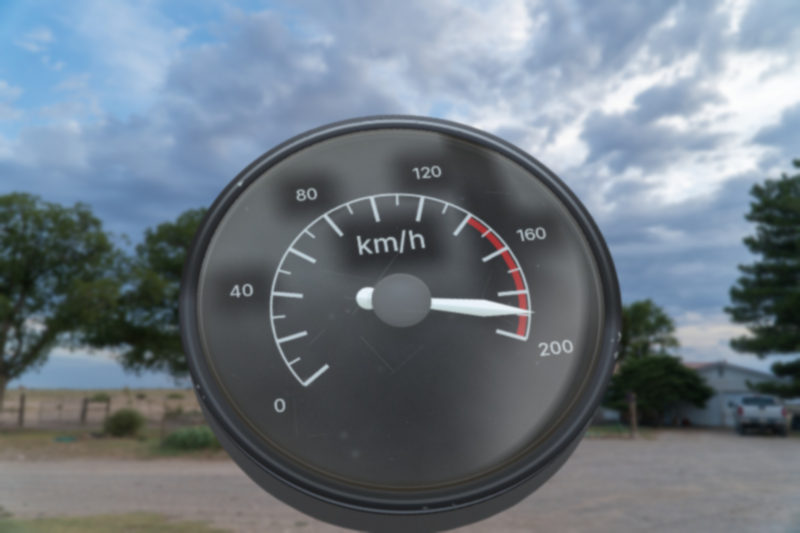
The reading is 190km/h
